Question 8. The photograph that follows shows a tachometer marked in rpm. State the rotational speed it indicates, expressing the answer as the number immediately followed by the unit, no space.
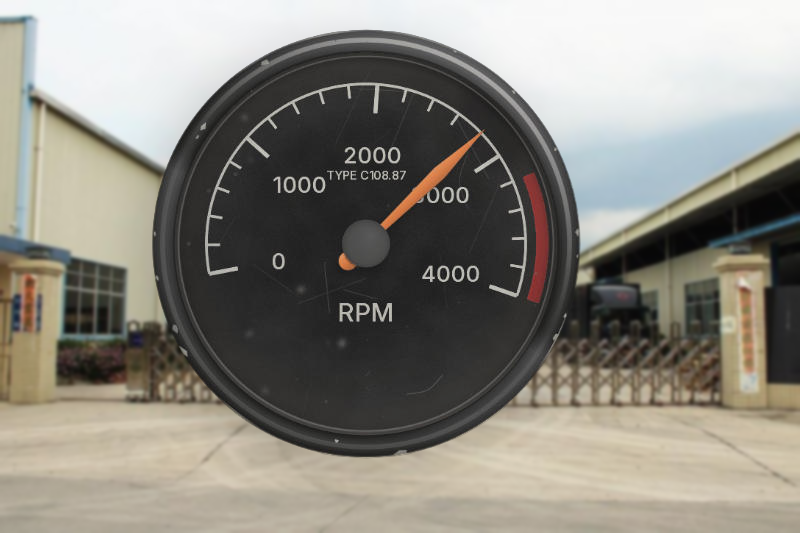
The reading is 2800rpm
